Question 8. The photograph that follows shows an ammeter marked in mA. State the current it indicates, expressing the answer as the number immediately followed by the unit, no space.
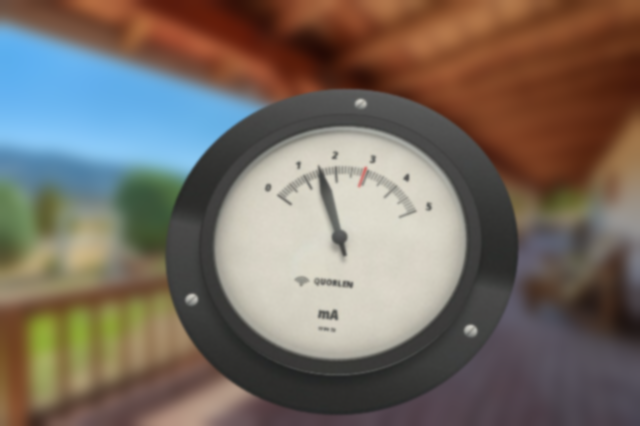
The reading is 1.5mA
